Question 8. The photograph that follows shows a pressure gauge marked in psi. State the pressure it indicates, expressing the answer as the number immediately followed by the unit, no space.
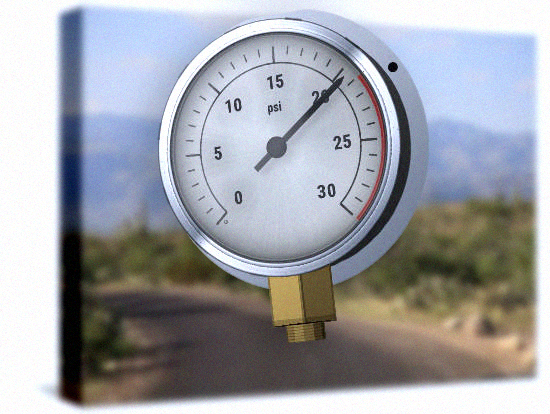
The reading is 20.5psi
